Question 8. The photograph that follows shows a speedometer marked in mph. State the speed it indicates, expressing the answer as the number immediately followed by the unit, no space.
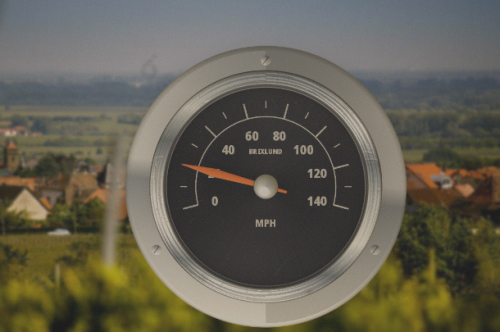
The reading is 20mph
